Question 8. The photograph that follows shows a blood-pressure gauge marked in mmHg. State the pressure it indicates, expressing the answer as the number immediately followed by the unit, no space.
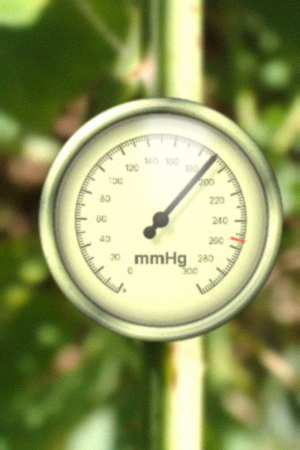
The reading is 190mmHg
